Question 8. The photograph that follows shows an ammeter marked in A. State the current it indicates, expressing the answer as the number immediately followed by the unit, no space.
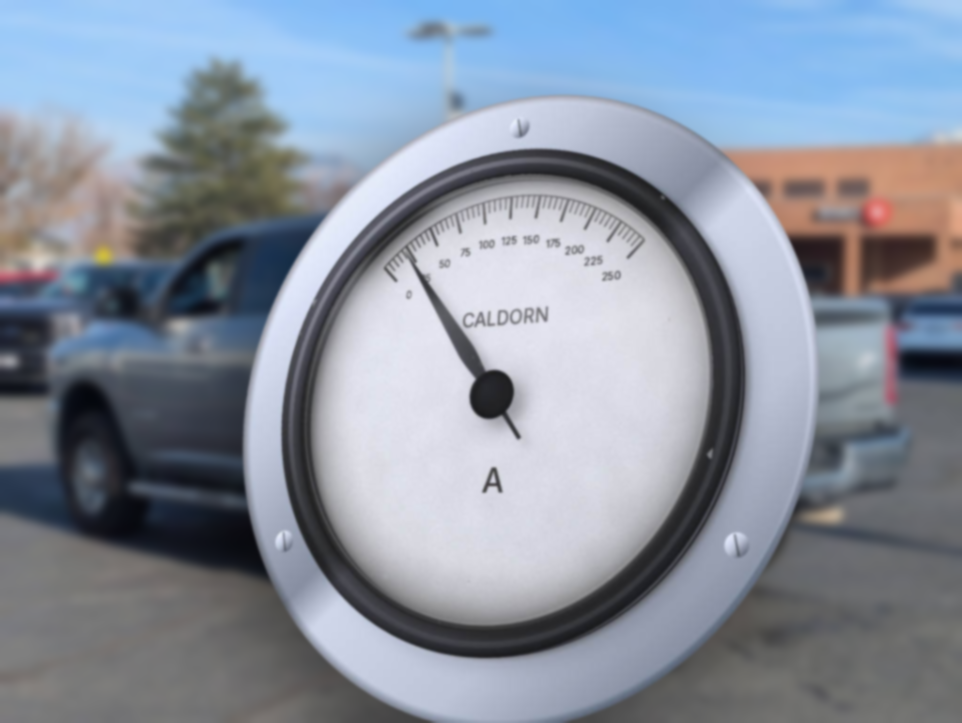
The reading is 25A
